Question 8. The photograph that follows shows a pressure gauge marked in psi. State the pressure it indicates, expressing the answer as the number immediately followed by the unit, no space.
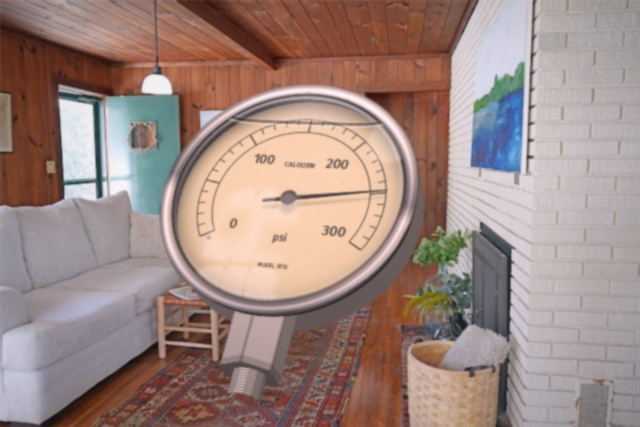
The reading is 250psi
